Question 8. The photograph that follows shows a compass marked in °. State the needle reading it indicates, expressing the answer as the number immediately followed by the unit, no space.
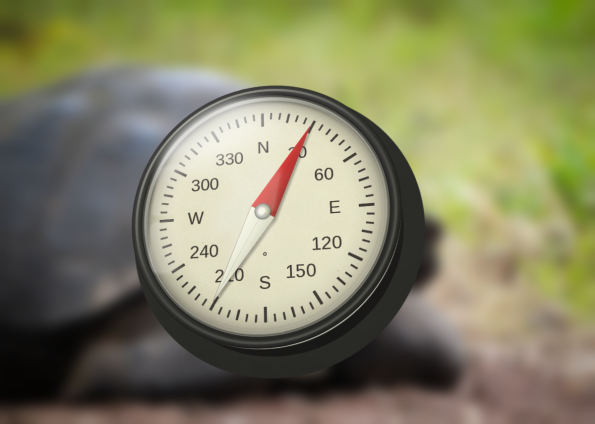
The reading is 30°
